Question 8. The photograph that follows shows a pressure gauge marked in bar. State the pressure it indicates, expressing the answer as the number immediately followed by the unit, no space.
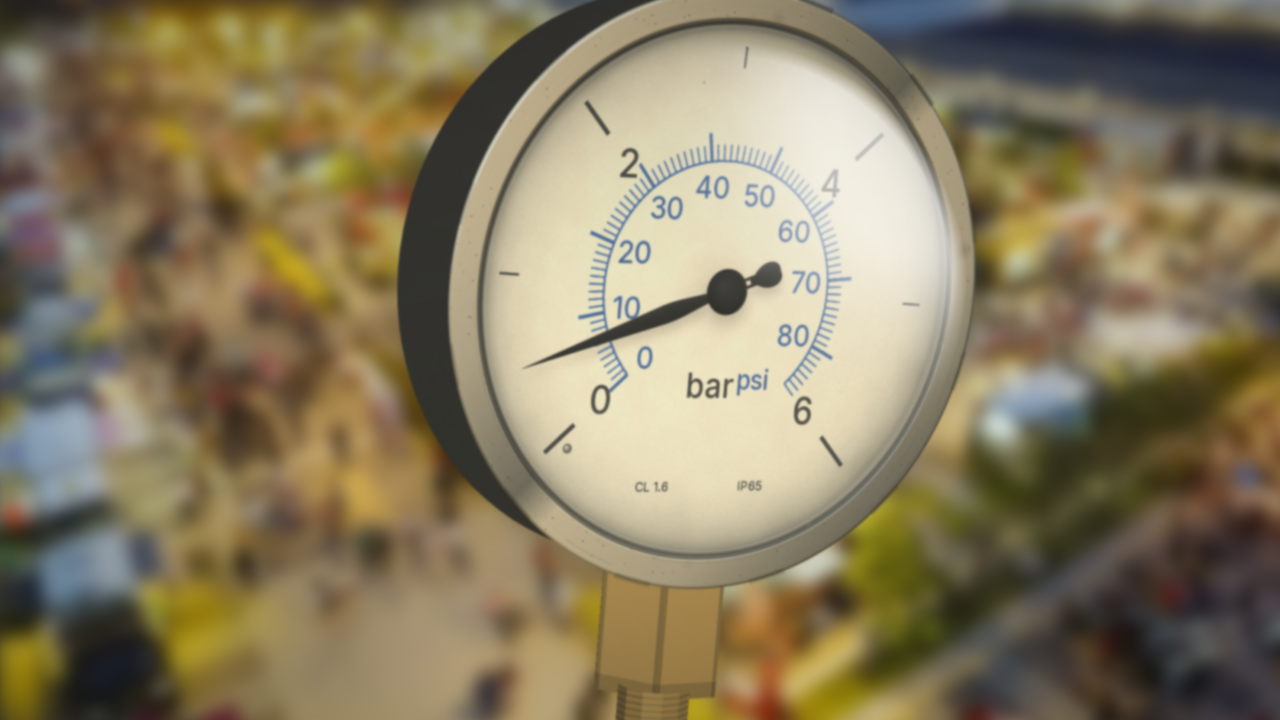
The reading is 0.5bar
